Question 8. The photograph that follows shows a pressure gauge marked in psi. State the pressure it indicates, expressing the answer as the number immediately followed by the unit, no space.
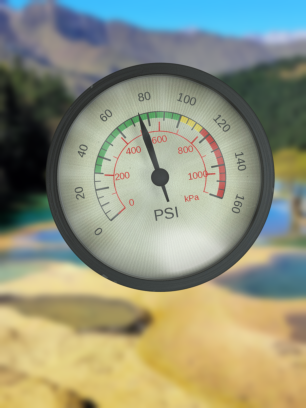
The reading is 75psi
